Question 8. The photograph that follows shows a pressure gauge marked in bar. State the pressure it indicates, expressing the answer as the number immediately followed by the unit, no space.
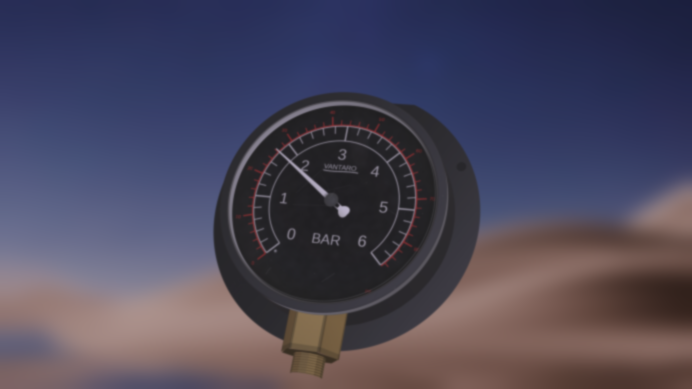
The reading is 1.8bar
